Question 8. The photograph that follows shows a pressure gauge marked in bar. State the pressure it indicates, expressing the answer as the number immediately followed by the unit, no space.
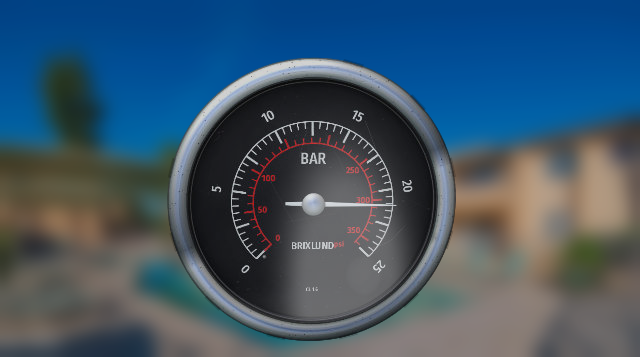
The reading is 21bar
